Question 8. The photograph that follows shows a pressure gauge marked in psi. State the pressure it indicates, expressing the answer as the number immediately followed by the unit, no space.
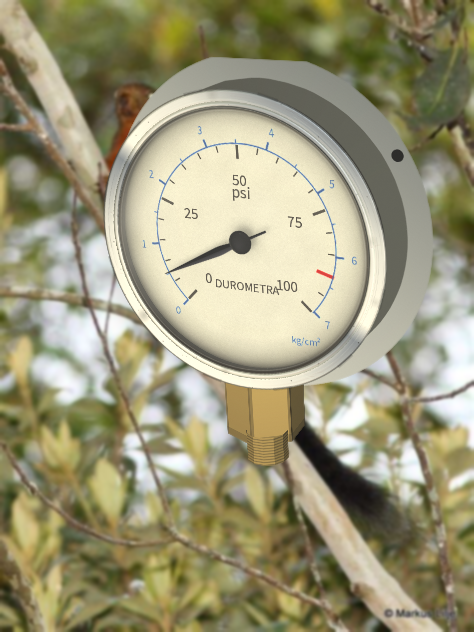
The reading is 7.5psi
